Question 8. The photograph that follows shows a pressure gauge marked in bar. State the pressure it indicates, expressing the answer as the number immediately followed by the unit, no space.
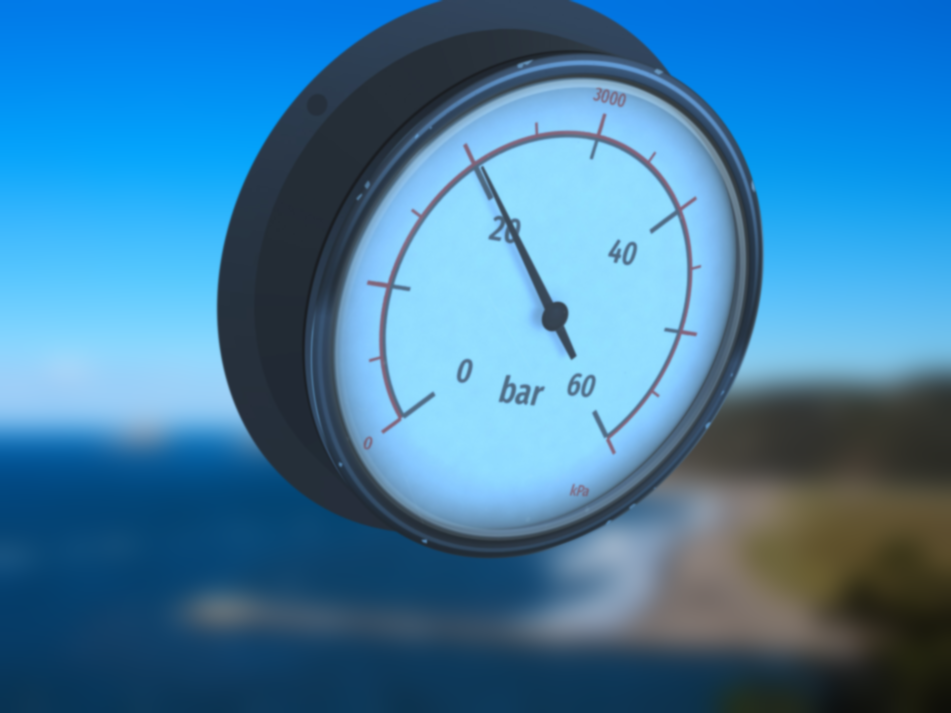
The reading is 20bar
